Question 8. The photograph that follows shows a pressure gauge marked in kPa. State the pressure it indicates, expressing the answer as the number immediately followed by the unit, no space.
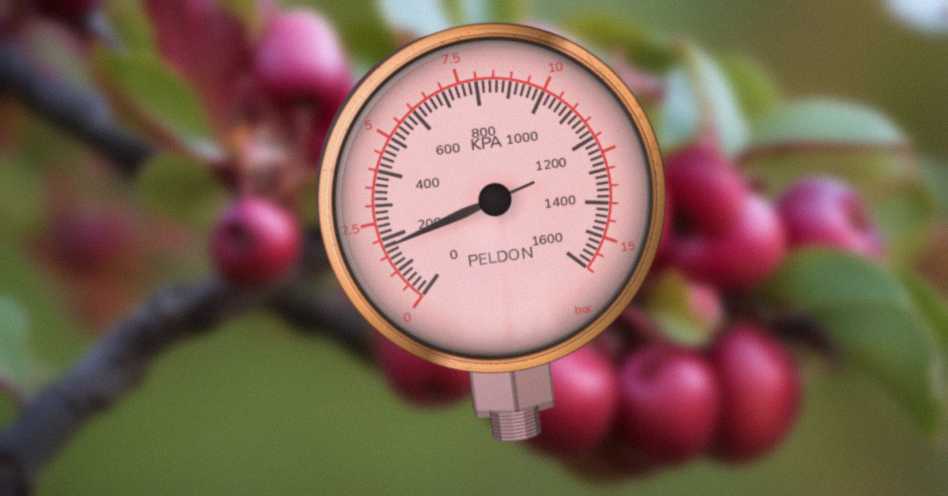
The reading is 180kPa
